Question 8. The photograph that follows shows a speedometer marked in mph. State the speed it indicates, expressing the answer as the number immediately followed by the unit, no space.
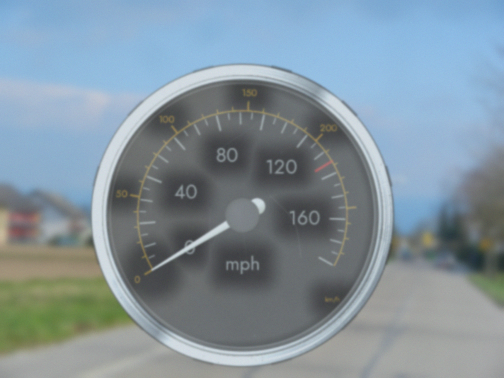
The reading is 0mph
